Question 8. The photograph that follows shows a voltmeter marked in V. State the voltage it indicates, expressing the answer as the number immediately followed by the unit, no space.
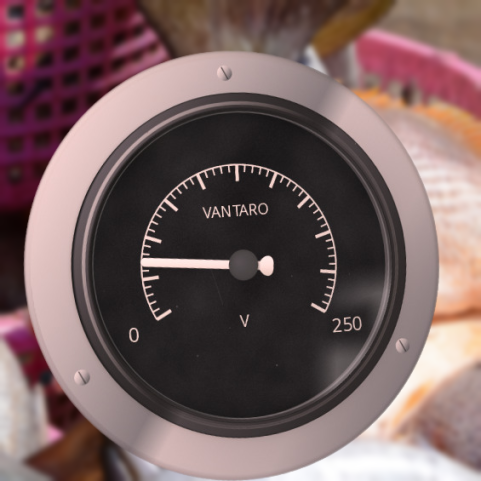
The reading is 35V
